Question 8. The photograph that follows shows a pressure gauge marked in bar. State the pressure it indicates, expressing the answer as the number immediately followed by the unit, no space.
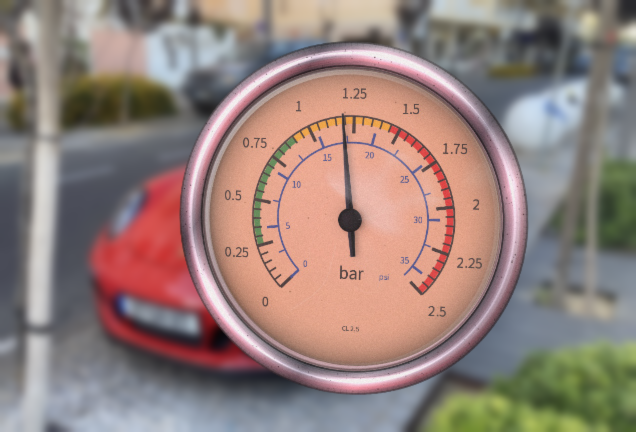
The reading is 1.2bar
